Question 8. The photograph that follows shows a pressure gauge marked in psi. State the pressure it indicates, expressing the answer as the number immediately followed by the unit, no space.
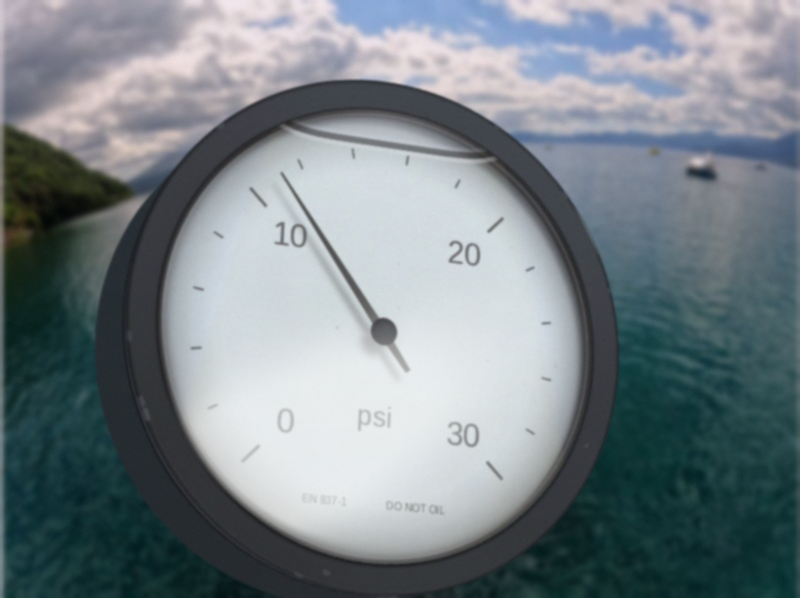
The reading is 11psi
